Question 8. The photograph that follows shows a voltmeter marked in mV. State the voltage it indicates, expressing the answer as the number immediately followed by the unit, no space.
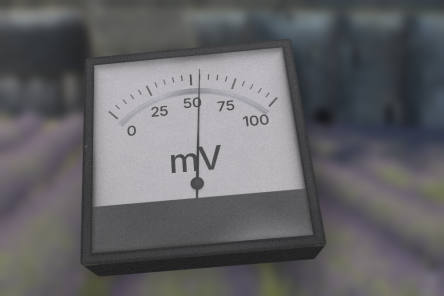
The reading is 55mV
